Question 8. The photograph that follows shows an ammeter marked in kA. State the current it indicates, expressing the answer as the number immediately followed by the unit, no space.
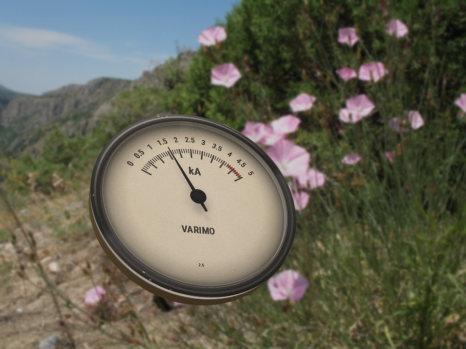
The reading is 1.5kA
